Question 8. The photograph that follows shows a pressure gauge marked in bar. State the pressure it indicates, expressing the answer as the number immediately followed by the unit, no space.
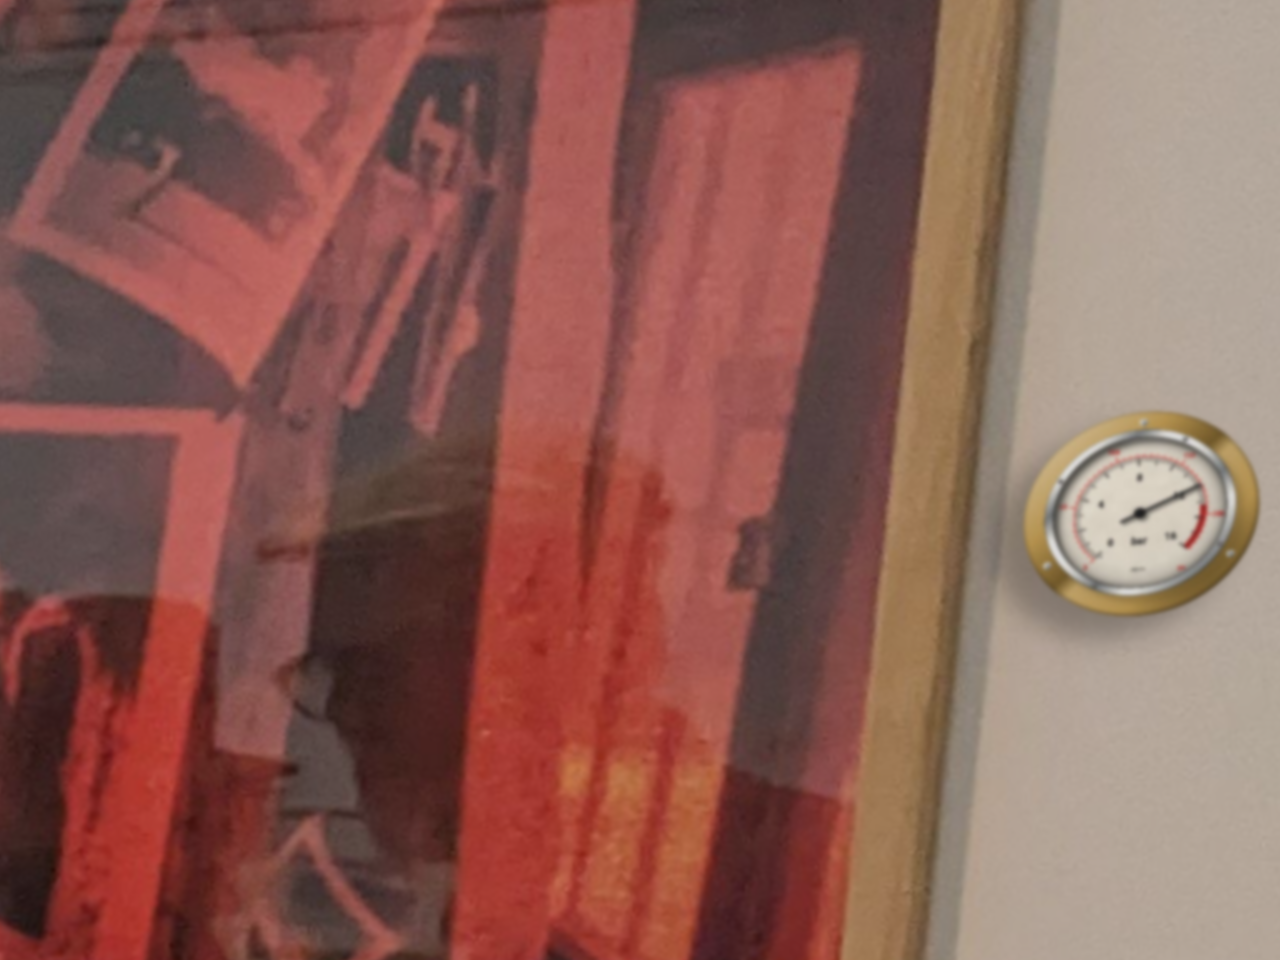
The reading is 12bar
